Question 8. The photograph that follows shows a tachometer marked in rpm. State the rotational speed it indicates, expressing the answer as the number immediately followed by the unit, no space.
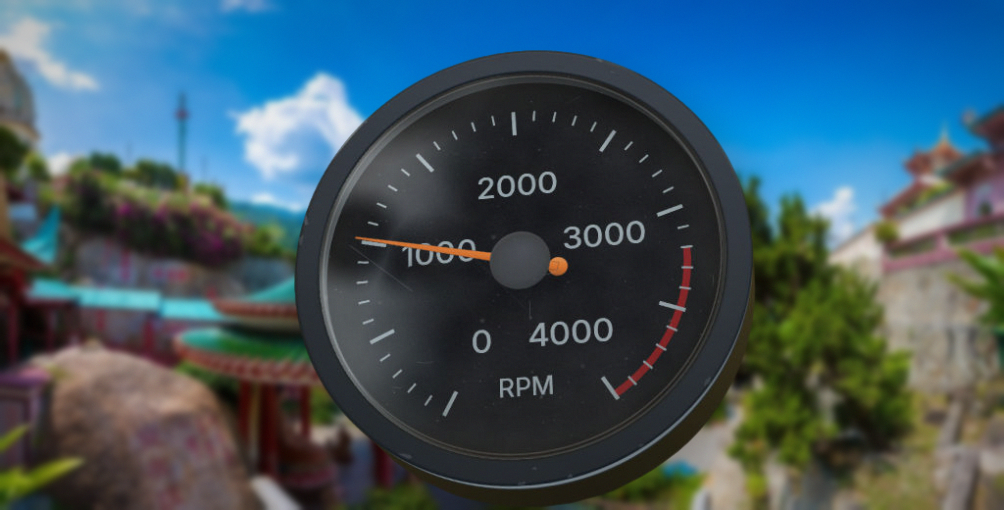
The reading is 1000rpm
